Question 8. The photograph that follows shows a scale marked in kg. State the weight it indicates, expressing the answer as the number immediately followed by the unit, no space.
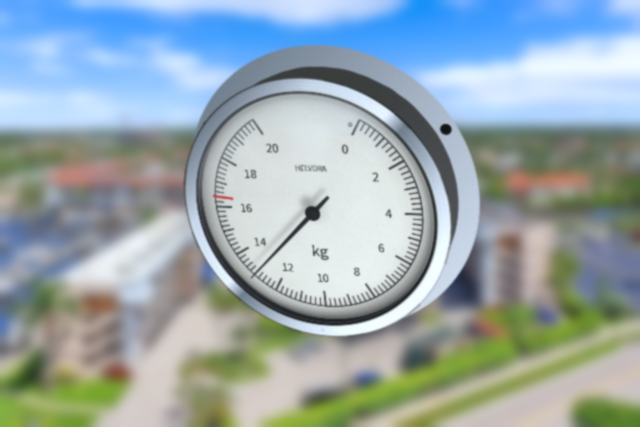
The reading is 13kg
